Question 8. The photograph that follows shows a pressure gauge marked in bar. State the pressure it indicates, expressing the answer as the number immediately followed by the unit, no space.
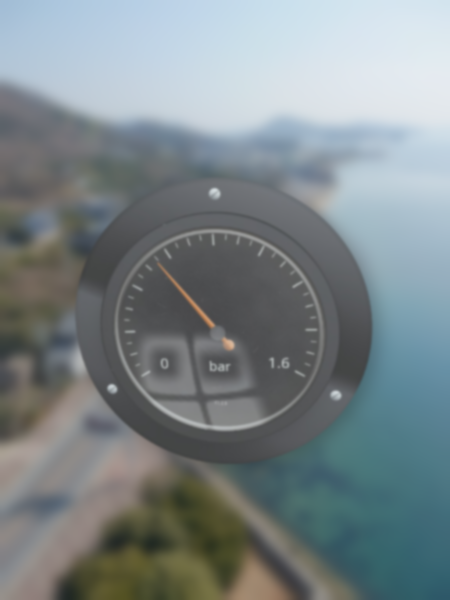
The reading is 0.55bar
